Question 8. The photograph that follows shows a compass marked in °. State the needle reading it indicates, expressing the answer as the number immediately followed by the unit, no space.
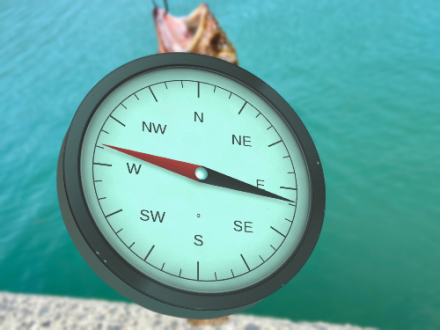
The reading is 280°
